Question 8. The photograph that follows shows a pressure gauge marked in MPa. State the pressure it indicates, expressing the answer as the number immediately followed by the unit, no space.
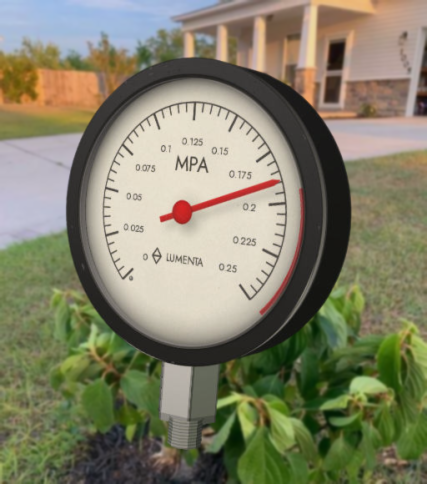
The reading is 0.19MPa
